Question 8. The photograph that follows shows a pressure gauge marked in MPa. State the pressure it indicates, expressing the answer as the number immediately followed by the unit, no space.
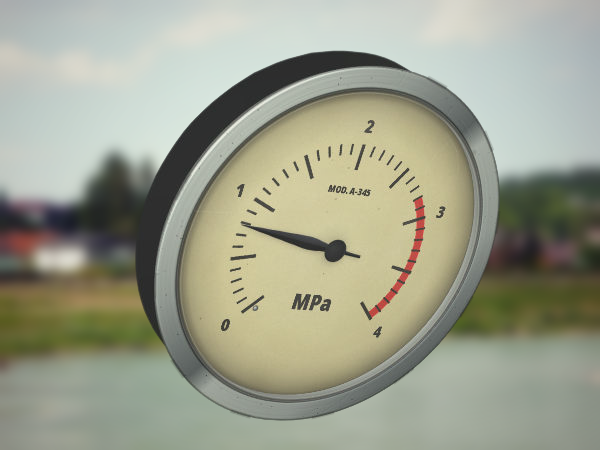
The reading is 0.8MPa
